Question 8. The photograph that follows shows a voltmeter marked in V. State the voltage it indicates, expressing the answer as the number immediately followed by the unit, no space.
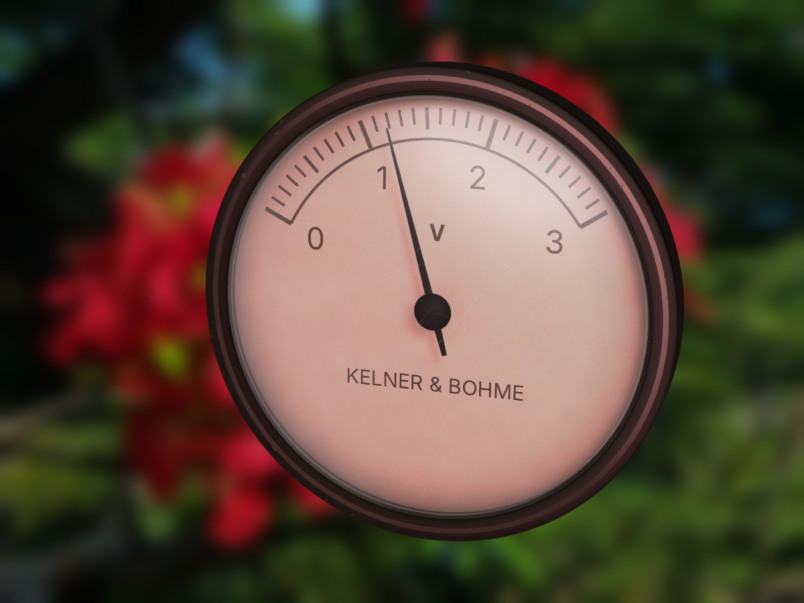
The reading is 1.2V
